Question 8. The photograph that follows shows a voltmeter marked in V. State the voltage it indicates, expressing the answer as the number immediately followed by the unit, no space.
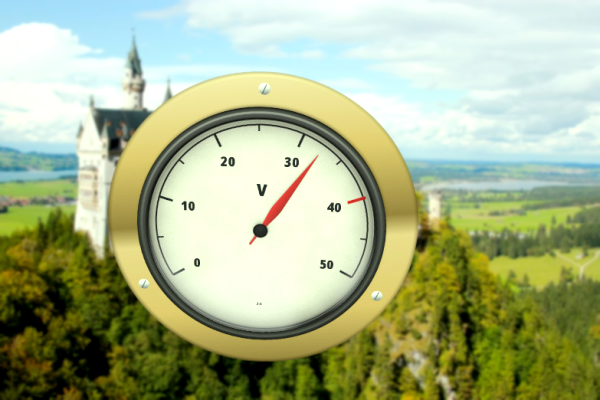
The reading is 32.5V
